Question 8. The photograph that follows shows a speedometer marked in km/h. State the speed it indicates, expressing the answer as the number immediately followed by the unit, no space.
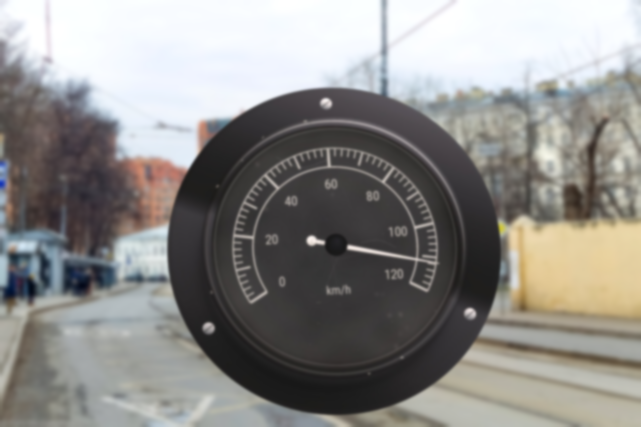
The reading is 112km/h
